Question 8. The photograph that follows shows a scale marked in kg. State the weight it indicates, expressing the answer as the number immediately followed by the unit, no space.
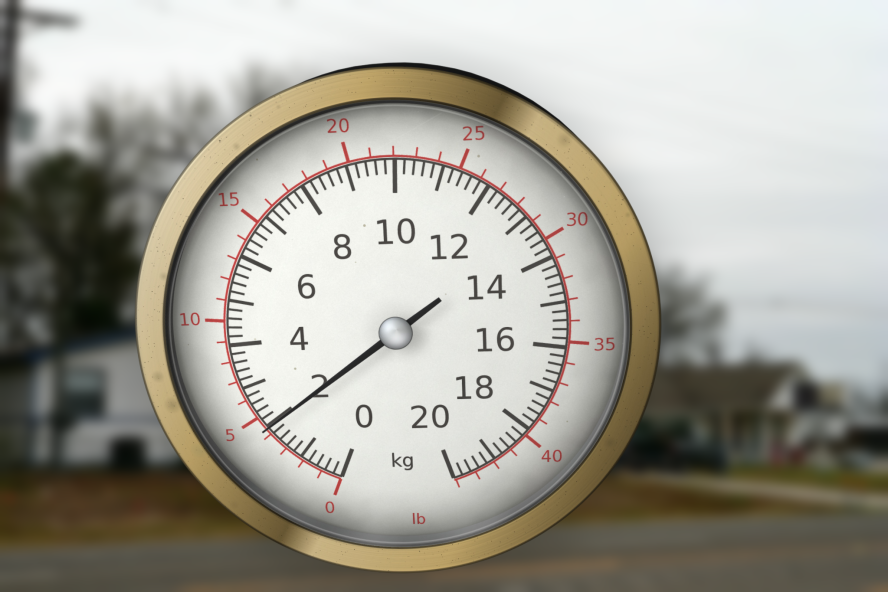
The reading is 2kg
